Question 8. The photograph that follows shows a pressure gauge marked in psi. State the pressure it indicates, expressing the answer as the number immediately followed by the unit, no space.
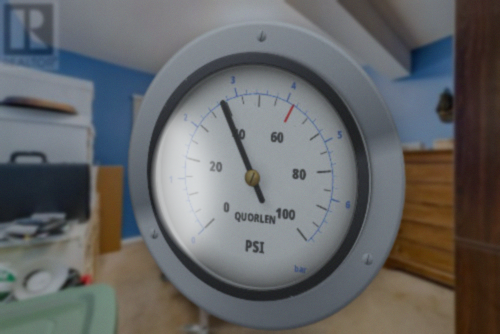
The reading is 40psi
